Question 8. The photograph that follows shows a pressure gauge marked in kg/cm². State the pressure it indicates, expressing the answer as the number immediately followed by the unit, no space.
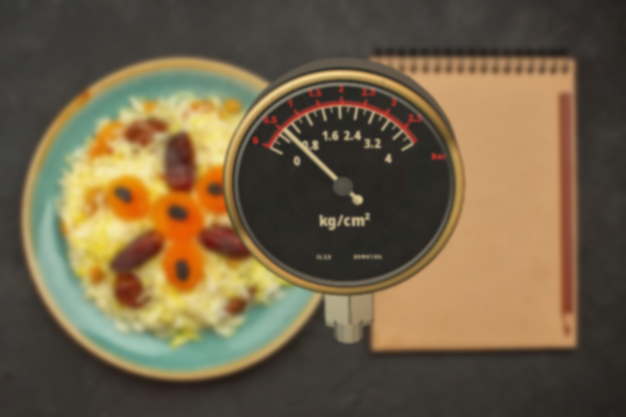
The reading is 0.6kg/cm²
